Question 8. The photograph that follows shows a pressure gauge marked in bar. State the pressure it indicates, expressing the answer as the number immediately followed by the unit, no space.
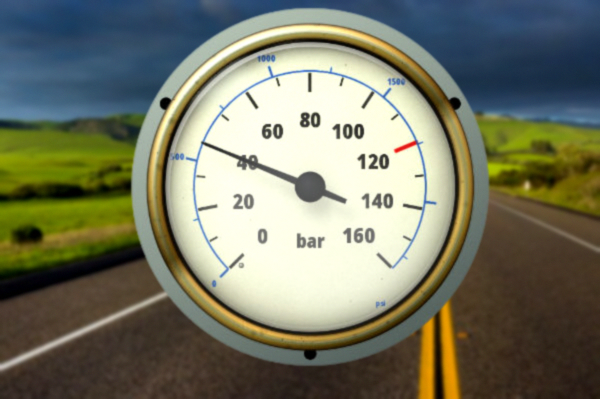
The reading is 40bar
